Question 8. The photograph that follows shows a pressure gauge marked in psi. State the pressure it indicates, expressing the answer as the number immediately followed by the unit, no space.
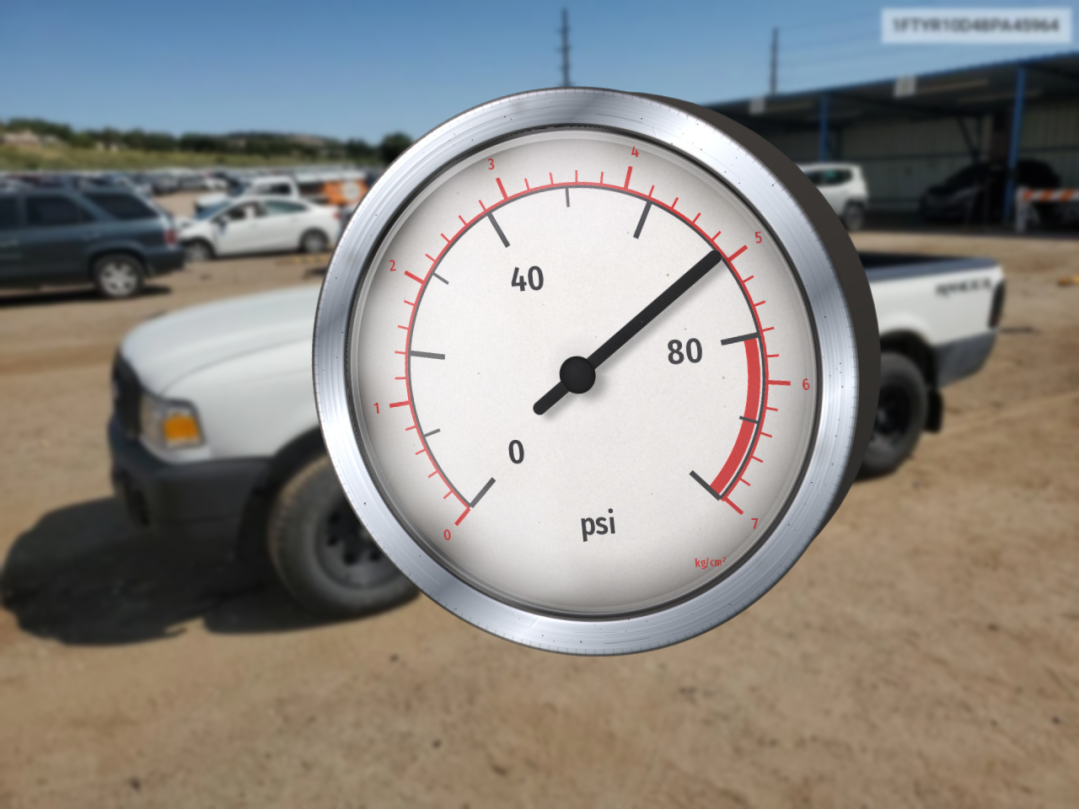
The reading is 70psi
